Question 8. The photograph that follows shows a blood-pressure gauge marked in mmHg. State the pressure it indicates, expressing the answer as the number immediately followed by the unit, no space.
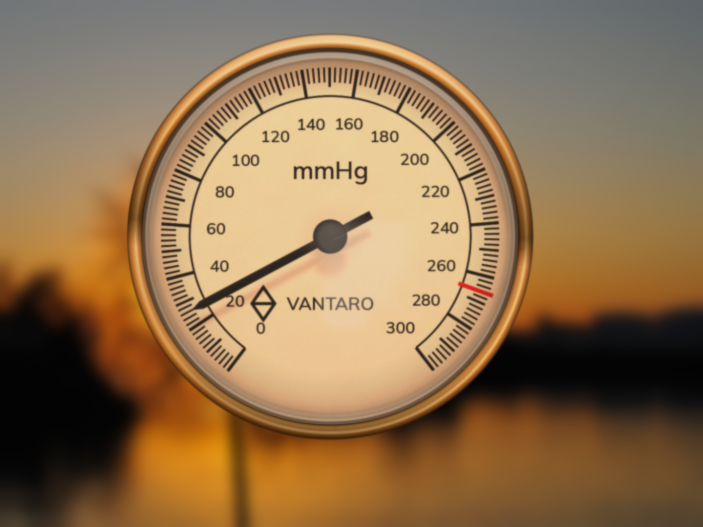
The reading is 26mmHg
